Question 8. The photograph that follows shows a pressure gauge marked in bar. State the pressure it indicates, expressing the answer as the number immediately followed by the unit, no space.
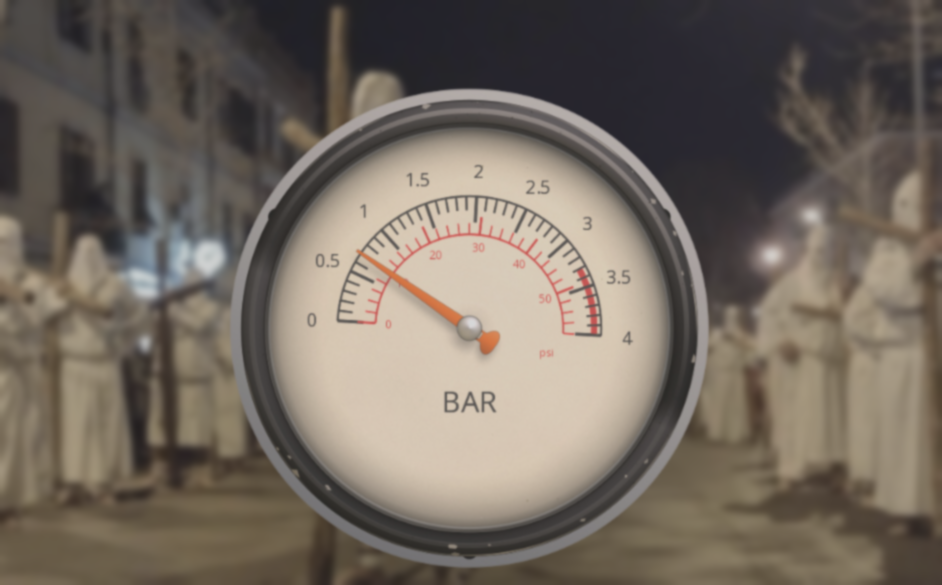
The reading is 0.7bar
